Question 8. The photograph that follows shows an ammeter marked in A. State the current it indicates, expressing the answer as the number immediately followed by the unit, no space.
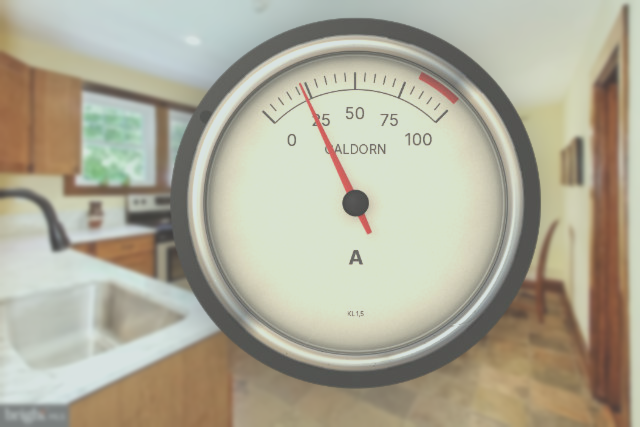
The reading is 22.5A
